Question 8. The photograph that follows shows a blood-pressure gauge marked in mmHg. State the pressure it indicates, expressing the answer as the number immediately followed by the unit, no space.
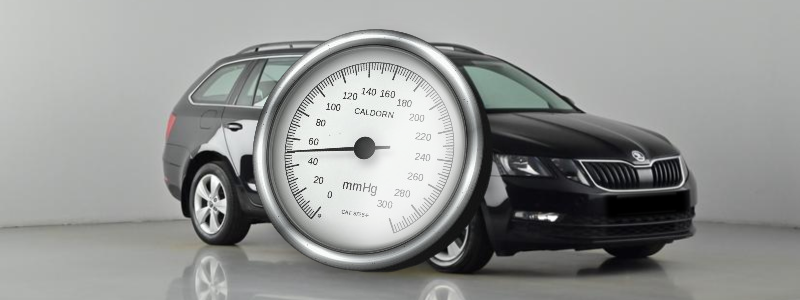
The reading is 50mmHg
